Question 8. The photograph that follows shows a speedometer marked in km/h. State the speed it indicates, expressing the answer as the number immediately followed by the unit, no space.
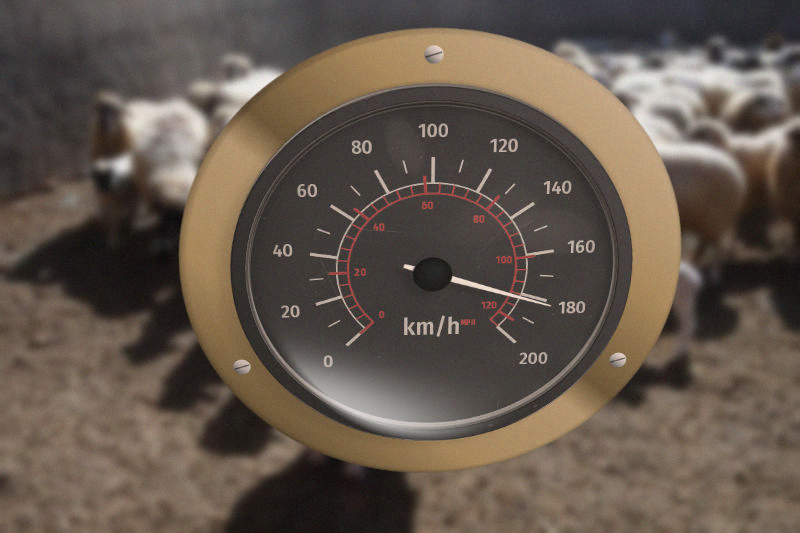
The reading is 180km/h
